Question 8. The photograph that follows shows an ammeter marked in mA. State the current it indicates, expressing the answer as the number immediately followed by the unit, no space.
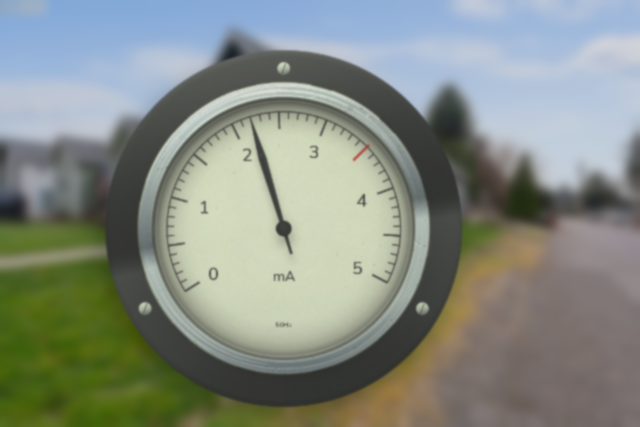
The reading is 2.2mA
